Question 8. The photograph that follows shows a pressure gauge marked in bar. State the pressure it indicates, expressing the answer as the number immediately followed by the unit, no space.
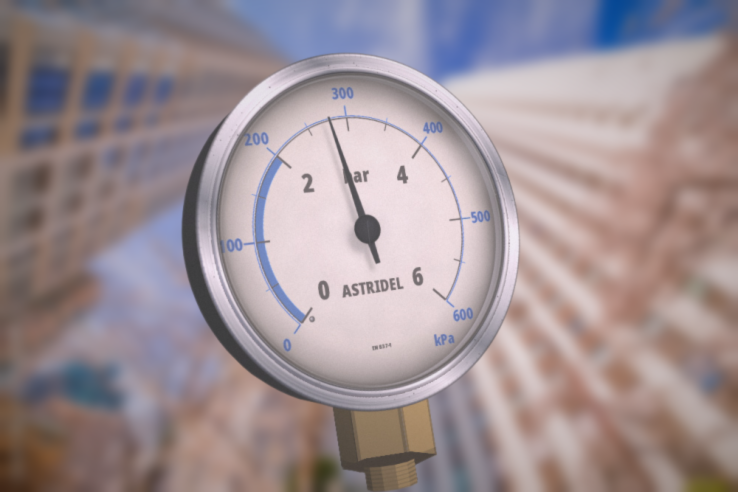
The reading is 2.75bar
